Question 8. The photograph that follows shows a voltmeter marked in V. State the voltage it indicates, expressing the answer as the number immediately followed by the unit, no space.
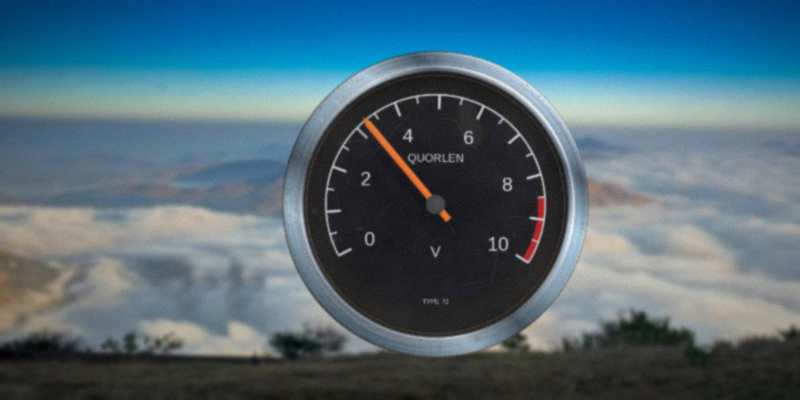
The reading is 3.25V
